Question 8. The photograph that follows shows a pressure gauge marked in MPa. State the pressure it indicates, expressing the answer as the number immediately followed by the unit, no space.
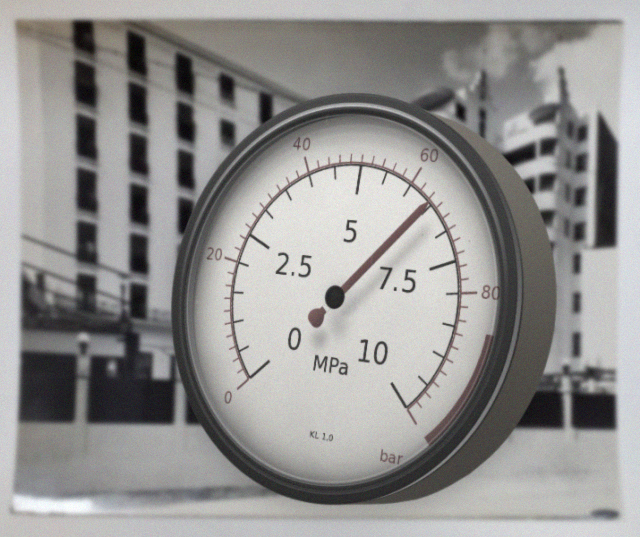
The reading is 6.5MPa
